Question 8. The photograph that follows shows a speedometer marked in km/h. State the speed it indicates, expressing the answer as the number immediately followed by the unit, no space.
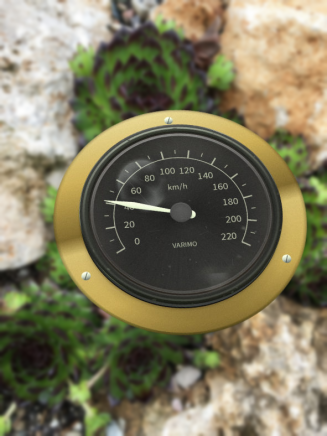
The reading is 40km/h
